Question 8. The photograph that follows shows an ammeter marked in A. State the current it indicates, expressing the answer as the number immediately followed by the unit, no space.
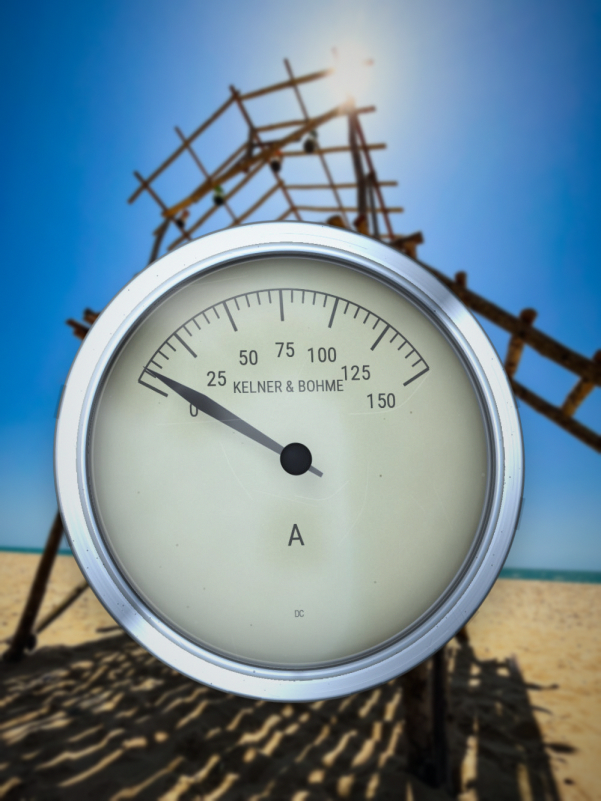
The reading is 5A
